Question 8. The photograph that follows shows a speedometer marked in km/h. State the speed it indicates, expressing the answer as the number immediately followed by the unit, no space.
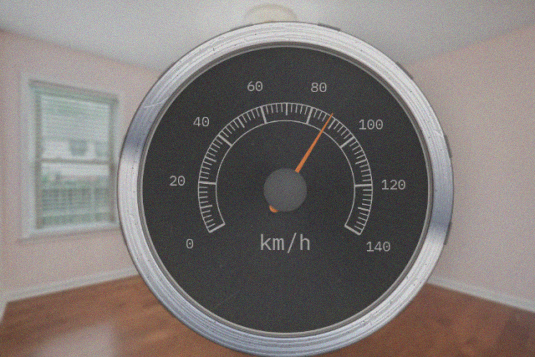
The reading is 88km/h
